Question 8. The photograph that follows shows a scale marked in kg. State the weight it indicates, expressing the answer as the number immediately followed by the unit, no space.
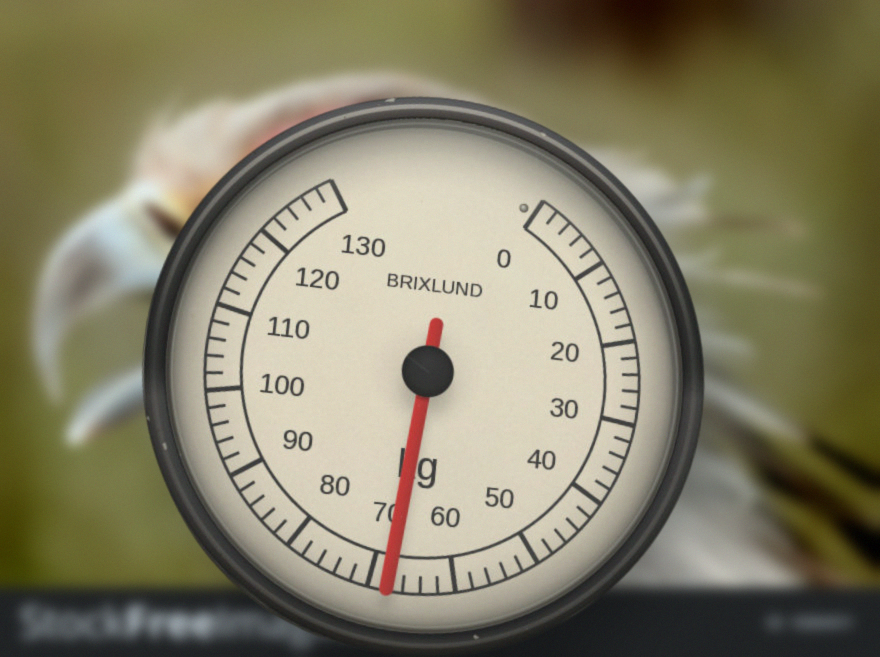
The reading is 68kg
